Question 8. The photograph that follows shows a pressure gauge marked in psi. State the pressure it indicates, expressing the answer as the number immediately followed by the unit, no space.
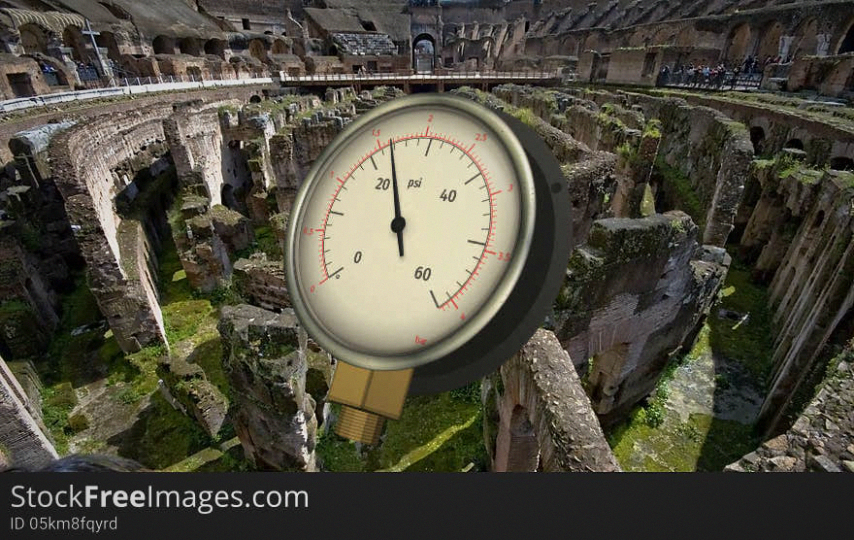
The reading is 24psi
